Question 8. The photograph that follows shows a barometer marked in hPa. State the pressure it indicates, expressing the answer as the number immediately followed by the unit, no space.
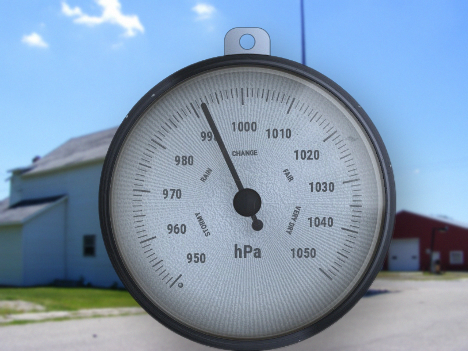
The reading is 992hPa
